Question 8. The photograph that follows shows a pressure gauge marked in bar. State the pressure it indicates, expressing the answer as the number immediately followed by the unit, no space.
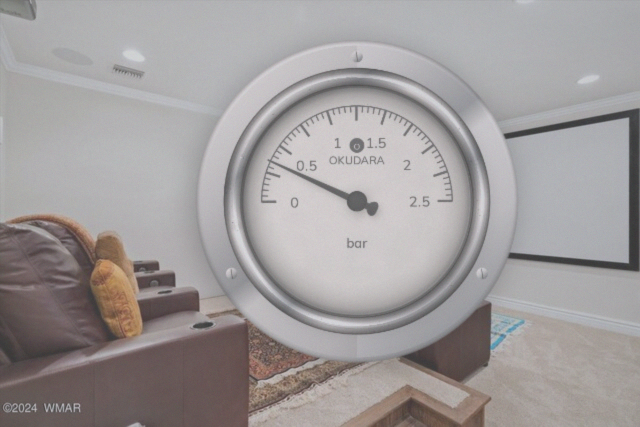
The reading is 0.35bar
